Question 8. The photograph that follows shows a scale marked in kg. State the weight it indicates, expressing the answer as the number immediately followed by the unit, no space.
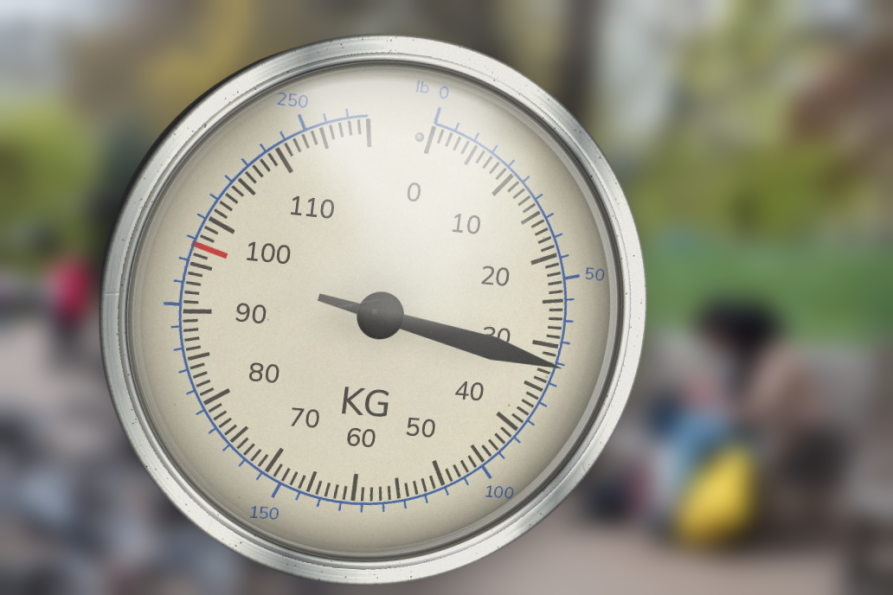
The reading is 32kg
